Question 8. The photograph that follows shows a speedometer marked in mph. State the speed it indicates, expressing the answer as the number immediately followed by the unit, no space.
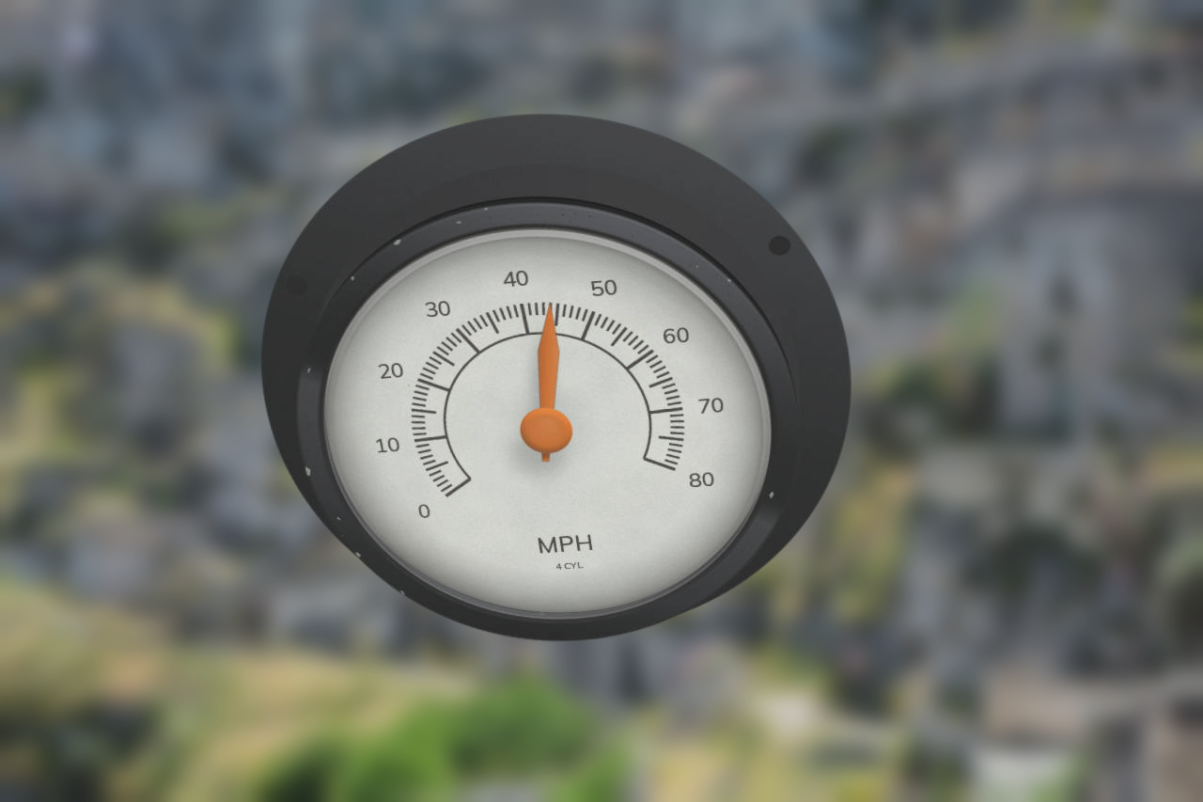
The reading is 44mph
